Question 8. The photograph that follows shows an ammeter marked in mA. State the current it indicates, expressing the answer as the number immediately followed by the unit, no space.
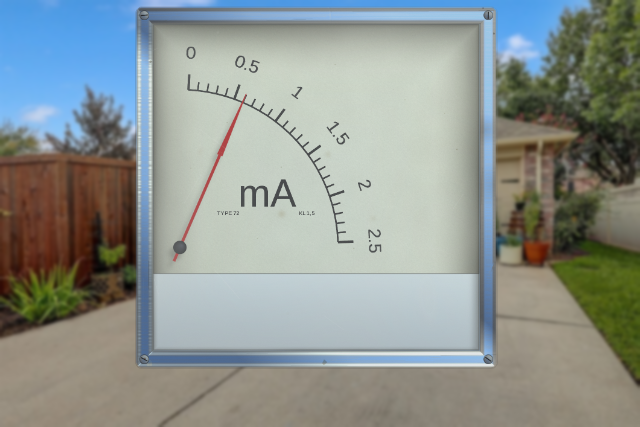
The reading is 0.6mA
